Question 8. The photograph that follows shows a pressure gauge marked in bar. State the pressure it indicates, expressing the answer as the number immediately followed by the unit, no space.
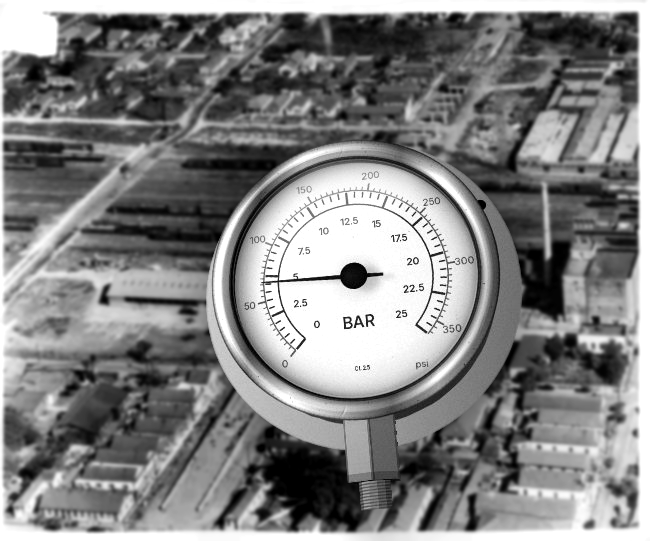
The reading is 4.5bar
